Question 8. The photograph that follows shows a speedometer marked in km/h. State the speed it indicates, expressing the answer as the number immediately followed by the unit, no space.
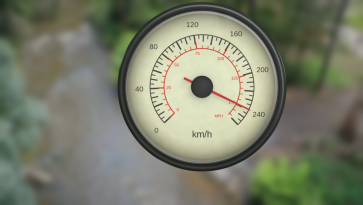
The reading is 240km/h
